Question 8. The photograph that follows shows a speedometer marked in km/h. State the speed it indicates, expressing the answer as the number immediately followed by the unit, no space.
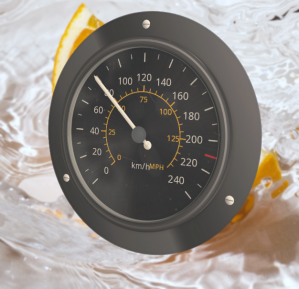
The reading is 80km/h
